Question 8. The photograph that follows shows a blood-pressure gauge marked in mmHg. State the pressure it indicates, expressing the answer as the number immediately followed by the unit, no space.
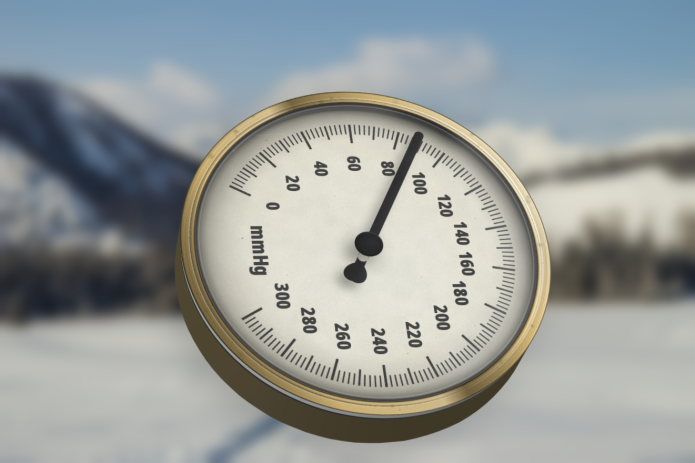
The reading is 88mmHg
